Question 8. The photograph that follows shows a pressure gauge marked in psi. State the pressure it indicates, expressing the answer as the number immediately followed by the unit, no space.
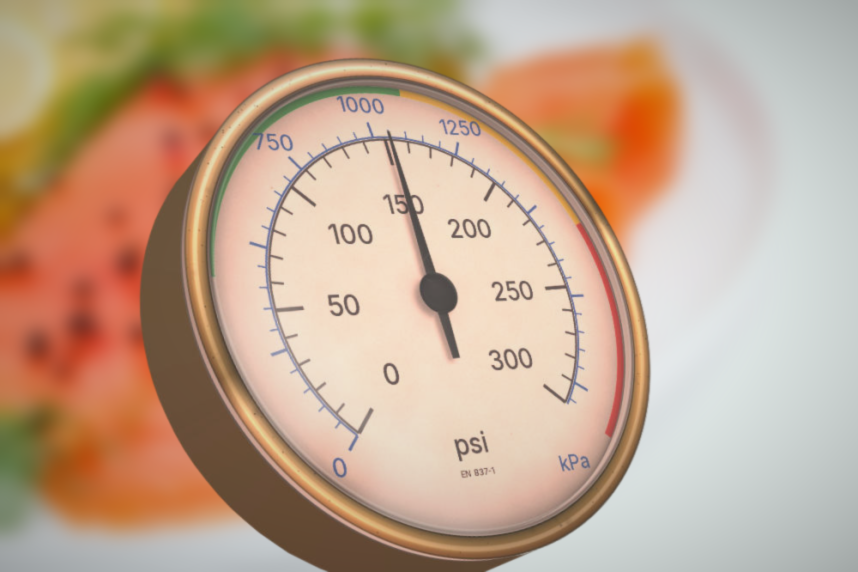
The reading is 150psi
